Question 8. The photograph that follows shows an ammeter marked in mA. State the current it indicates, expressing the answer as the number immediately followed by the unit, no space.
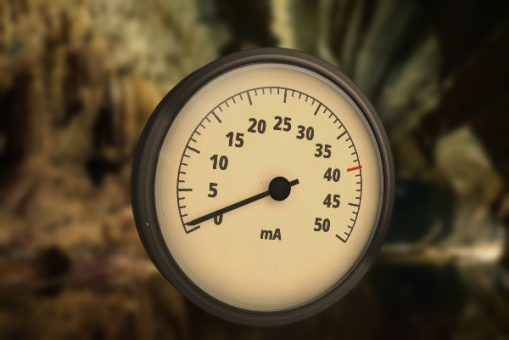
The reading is 1mA
